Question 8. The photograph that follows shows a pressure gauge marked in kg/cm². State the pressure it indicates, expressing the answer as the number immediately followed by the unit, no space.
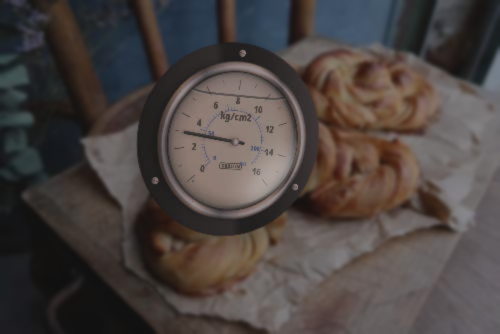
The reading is 3kg/cm²
